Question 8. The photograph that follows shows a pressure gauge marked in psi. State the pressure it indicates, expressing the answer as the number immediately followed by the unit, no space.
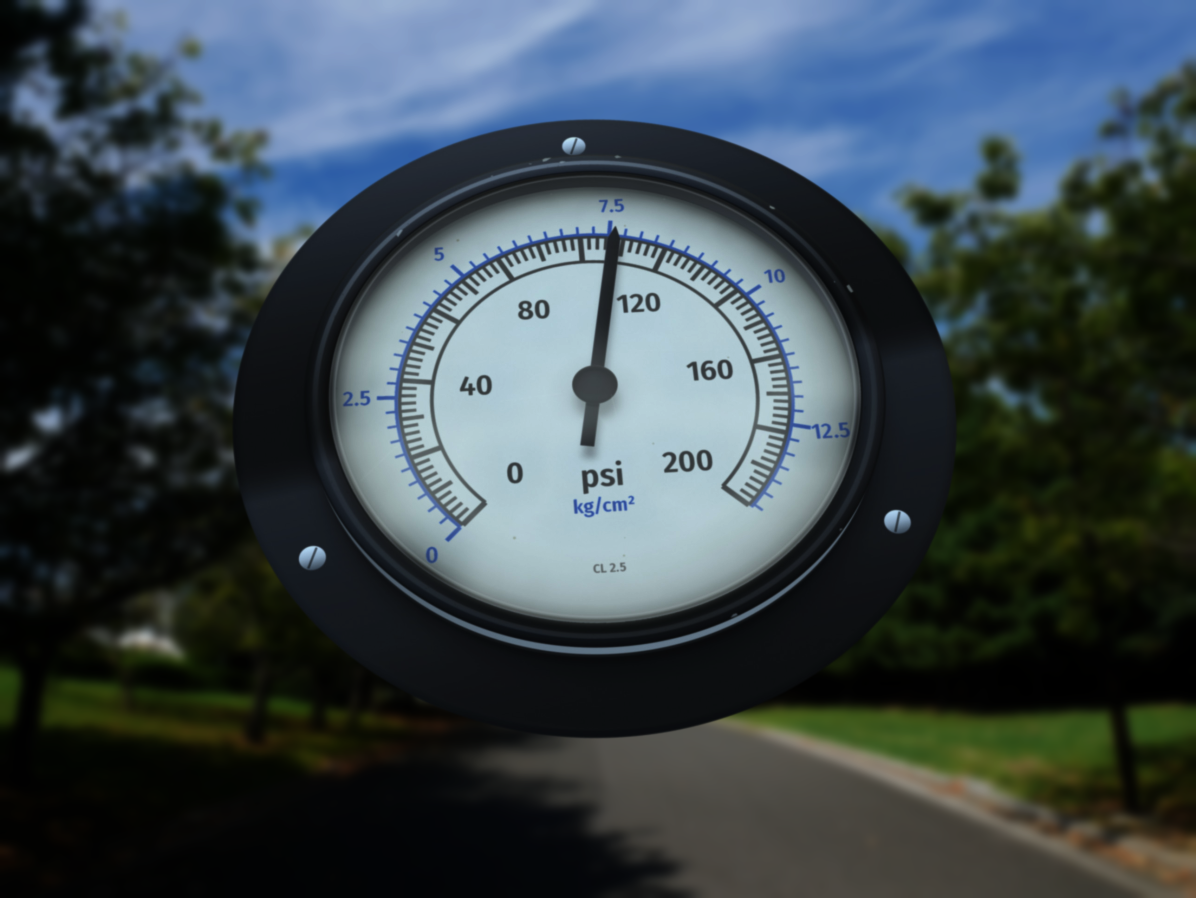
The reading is 108psi
